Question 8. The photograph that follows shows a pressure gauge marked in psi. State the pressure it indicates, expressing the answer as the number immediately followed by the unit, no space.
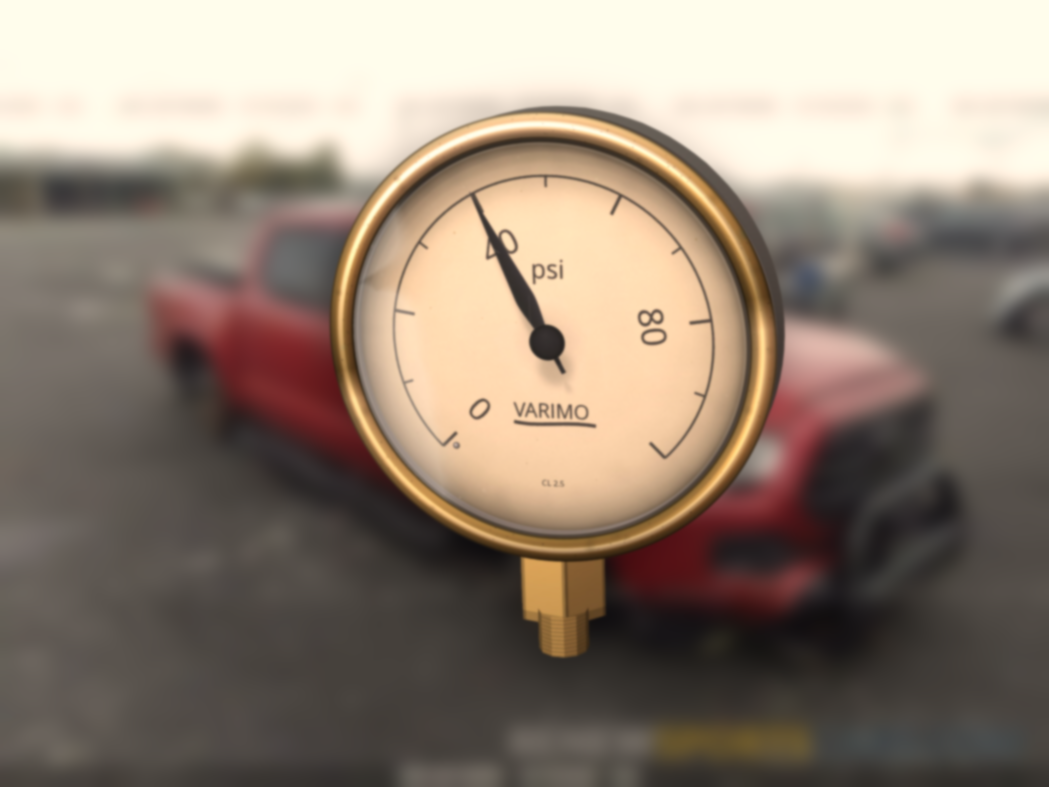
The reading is 40psi
